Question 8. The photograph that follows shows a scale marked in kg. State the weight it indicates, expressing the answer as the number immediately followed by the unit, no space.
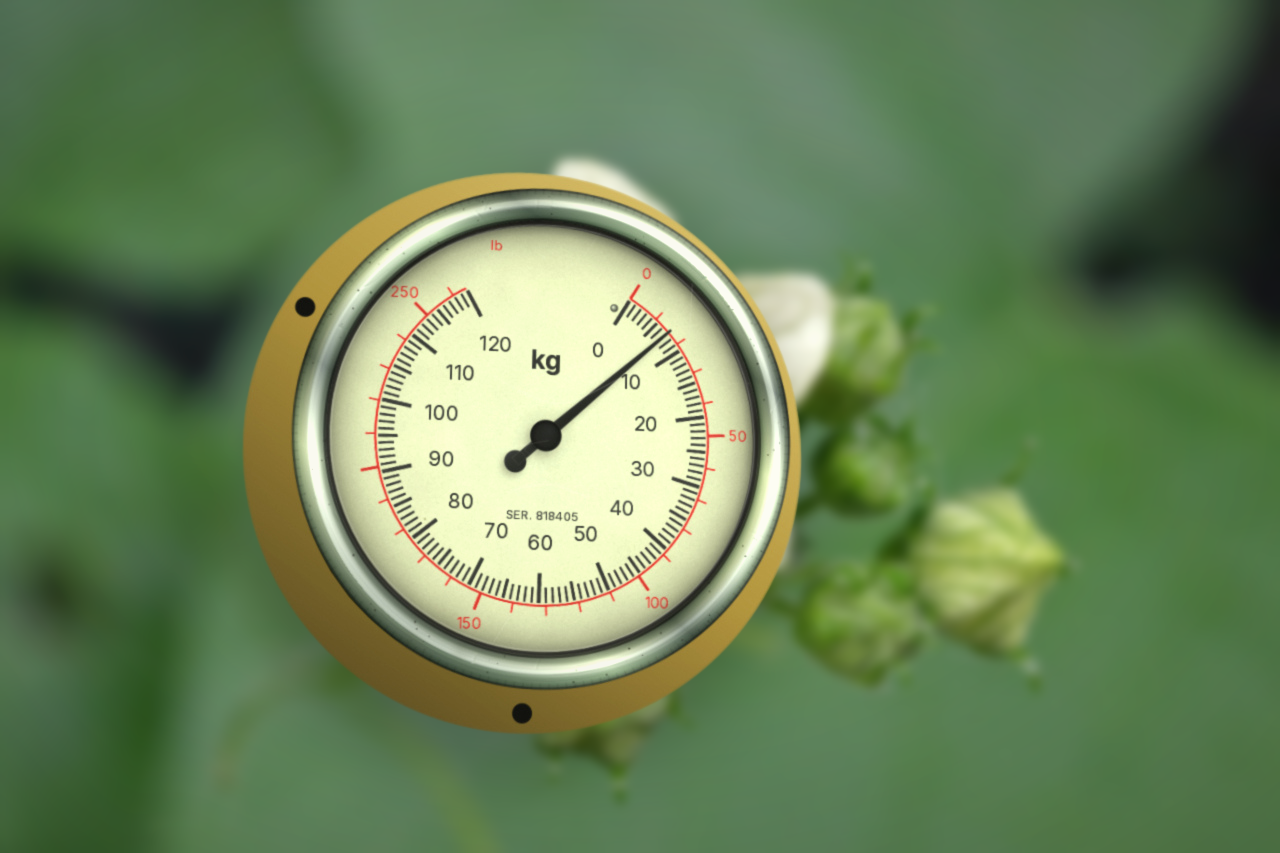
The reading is 7kg
